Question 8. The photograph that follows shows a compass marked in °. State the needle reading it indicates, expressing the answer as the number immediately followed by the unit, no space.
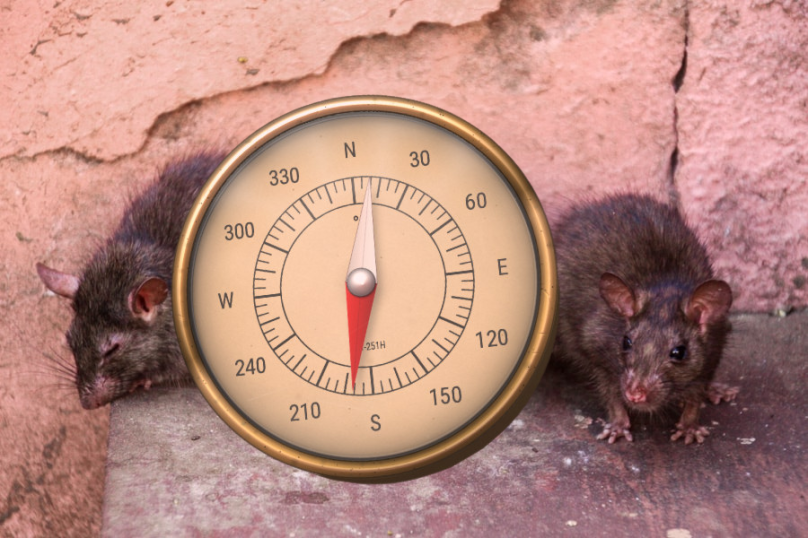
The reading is 190°
